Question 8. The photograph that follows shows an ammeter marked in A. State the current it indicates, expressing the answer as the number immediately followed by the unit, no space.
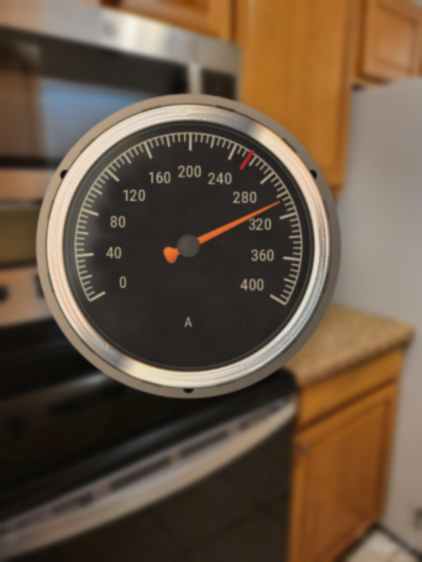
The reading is 305A
